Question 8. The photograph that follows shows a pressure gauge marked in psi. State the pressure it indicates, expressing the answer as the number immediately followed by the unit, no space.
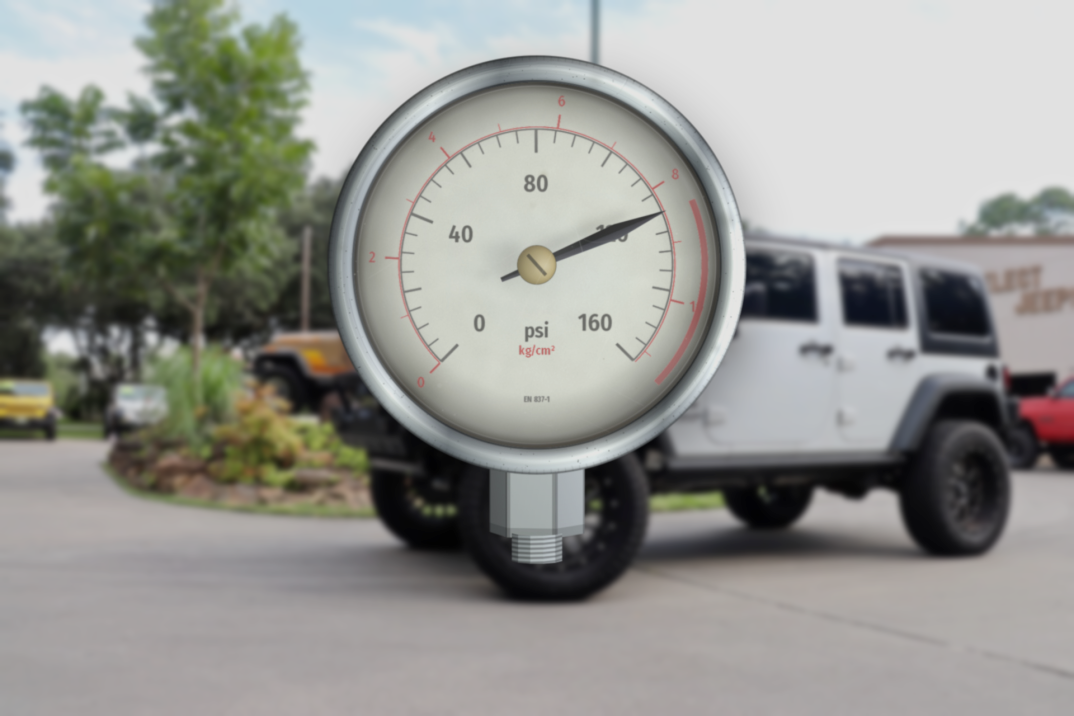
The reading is 120psi
